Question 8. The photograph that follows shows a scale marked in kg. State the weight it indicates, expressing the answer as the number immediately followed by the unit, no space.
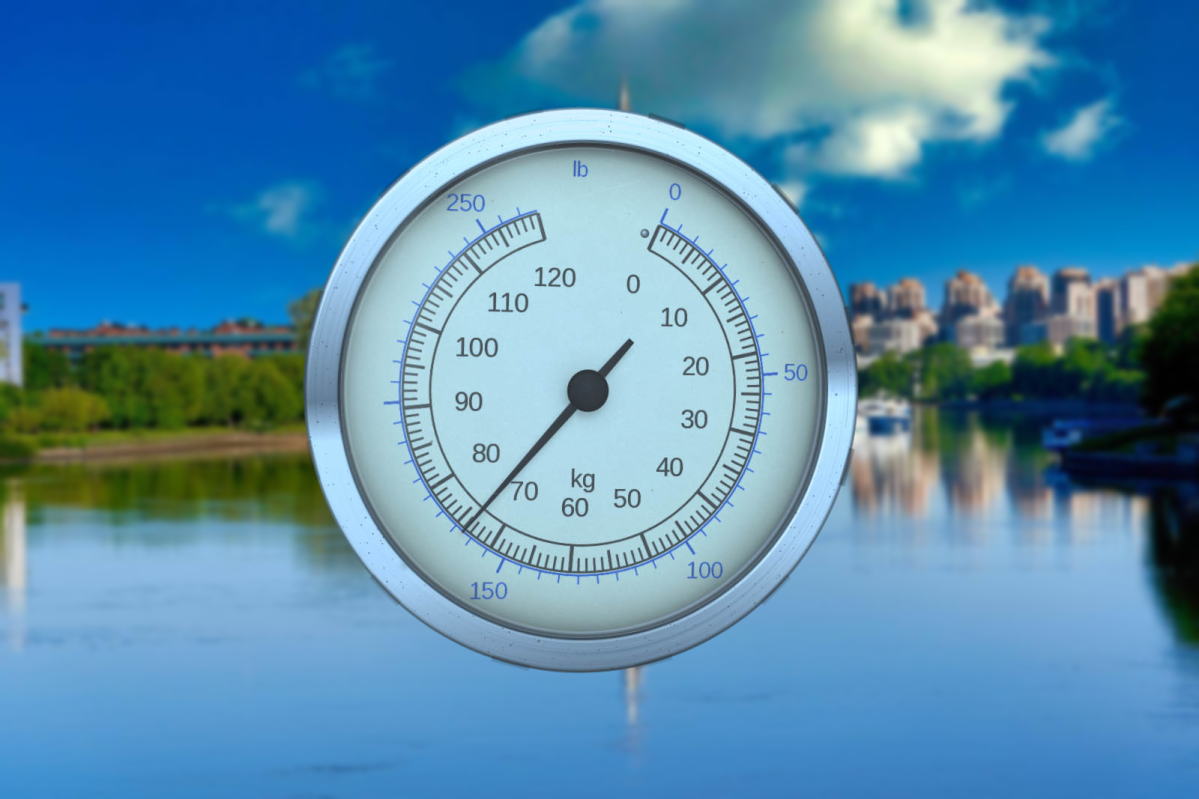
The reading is 74kg
